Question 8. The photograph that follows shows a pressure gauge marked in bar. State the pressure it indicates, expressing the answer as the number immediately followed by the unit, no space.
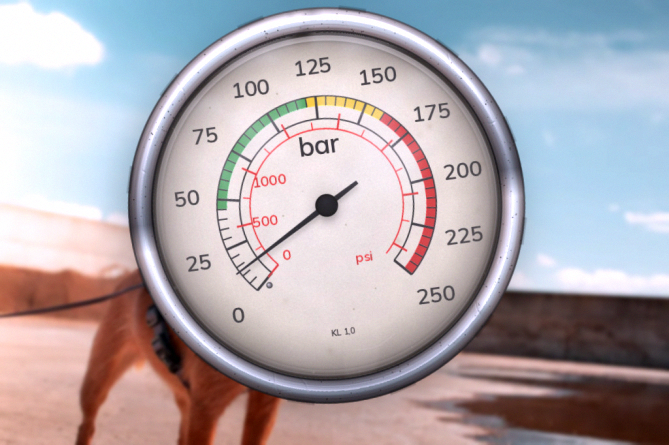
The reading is 12.5bar
